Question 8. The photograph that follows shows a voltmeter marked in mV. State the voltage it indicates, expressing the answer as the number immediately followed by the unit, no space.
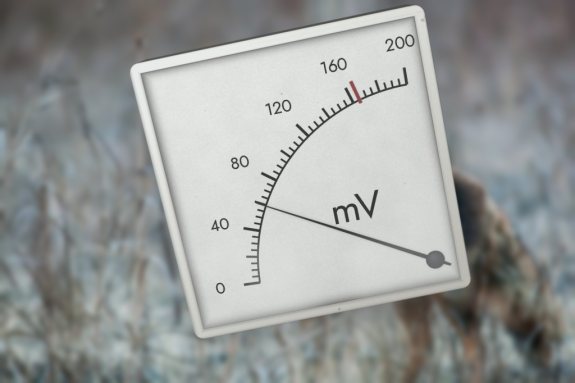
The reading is 60mV
